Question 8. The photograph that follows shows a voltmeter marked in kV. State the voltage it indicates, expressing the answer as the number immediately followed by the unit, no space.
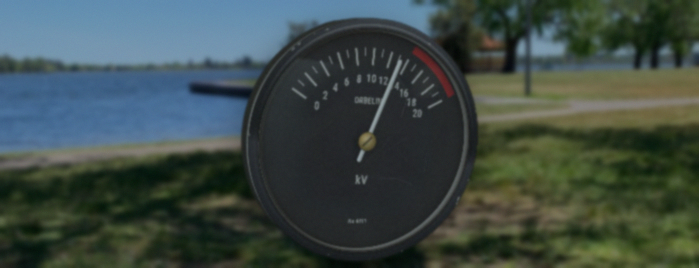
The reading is 13kV
